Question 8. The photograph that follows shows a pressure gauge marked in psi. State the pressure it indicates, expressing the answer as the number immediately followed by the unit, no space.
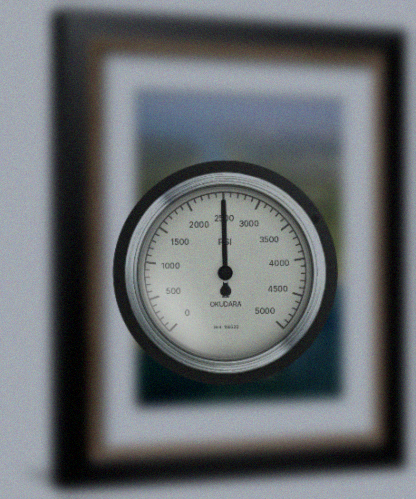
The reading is 2500psi
